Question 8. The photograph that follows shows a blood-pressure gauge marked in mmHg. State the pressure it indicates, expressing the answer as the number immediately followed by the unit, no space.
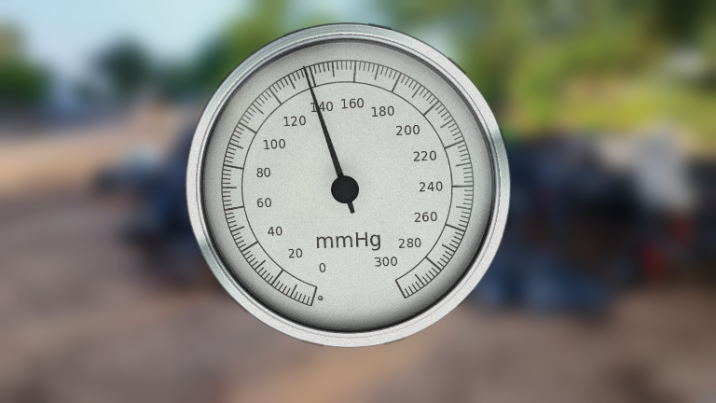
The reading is 138mmHg
